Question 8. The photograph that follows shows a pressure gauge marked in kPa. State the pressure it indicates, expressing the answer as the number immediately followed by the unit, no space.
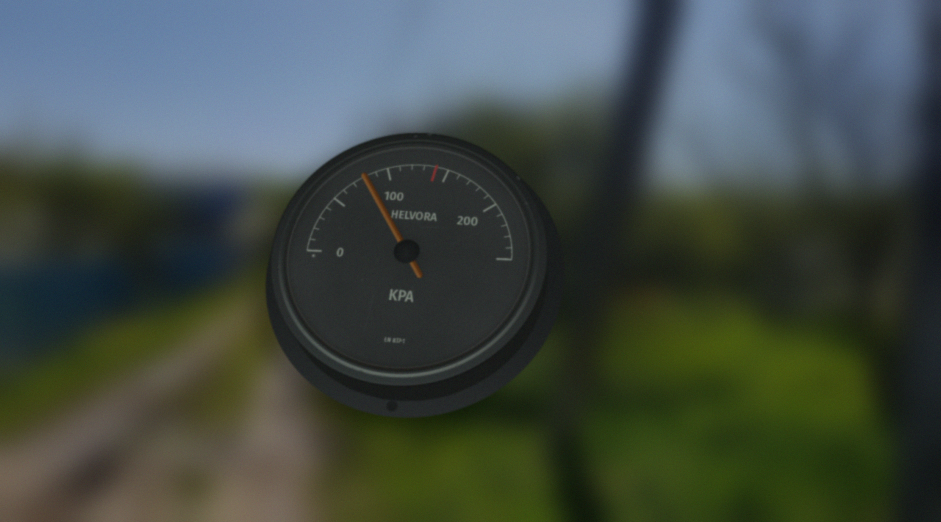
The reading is 80kPa
